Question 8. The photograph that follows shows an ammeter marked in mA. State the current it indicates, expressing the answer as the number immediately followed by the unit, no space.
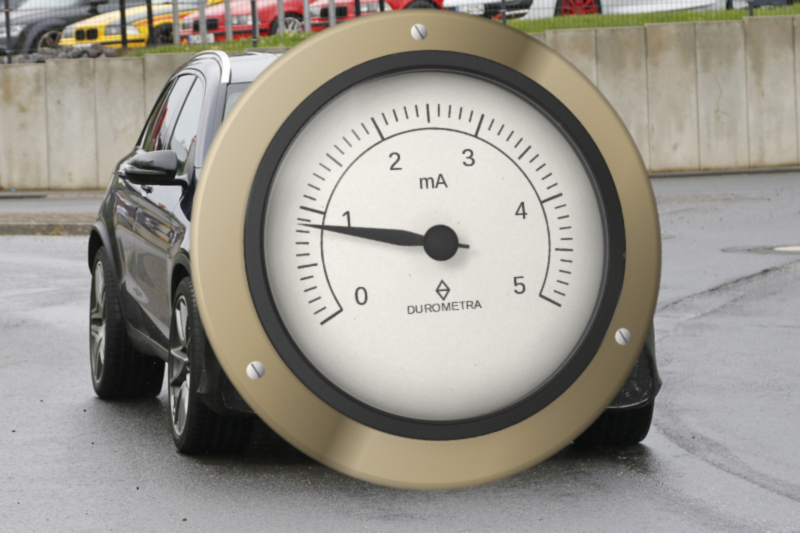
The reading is 0.85mA
